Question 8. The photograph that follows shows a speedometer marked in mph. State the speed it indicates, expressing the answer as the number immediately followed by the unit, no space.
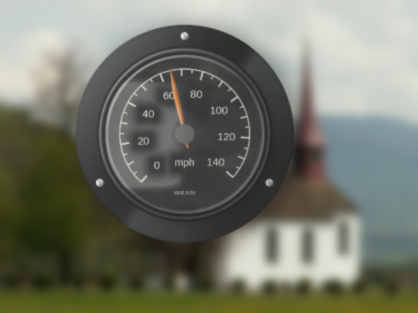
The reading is 65mph
